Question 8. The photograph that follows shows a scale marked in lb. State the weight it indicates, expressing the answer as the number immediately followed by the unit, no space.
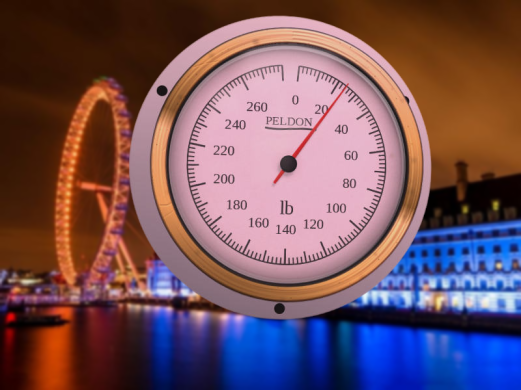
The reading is 24lb
